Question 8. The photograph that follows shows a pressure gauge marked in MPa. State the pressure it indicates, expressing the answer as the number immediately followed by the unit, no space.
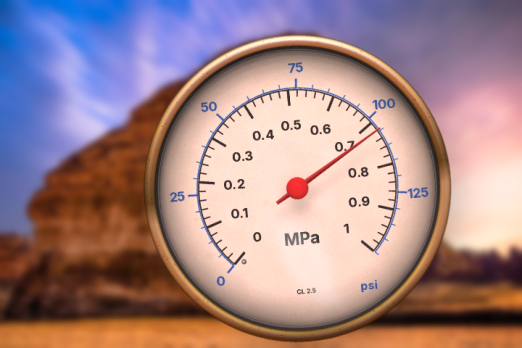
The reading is 0.72MPa
